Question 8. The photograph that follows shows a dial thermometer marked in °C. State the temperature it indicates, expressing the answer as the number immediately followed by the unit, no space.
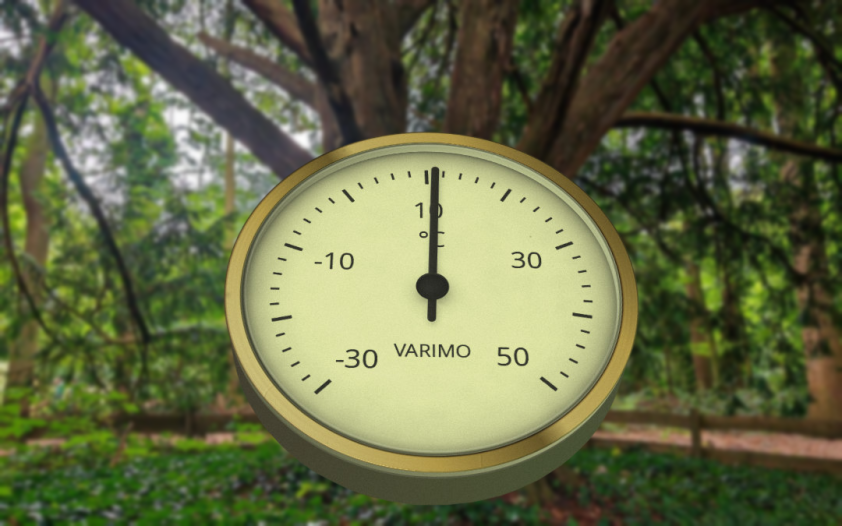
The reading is 11°C
